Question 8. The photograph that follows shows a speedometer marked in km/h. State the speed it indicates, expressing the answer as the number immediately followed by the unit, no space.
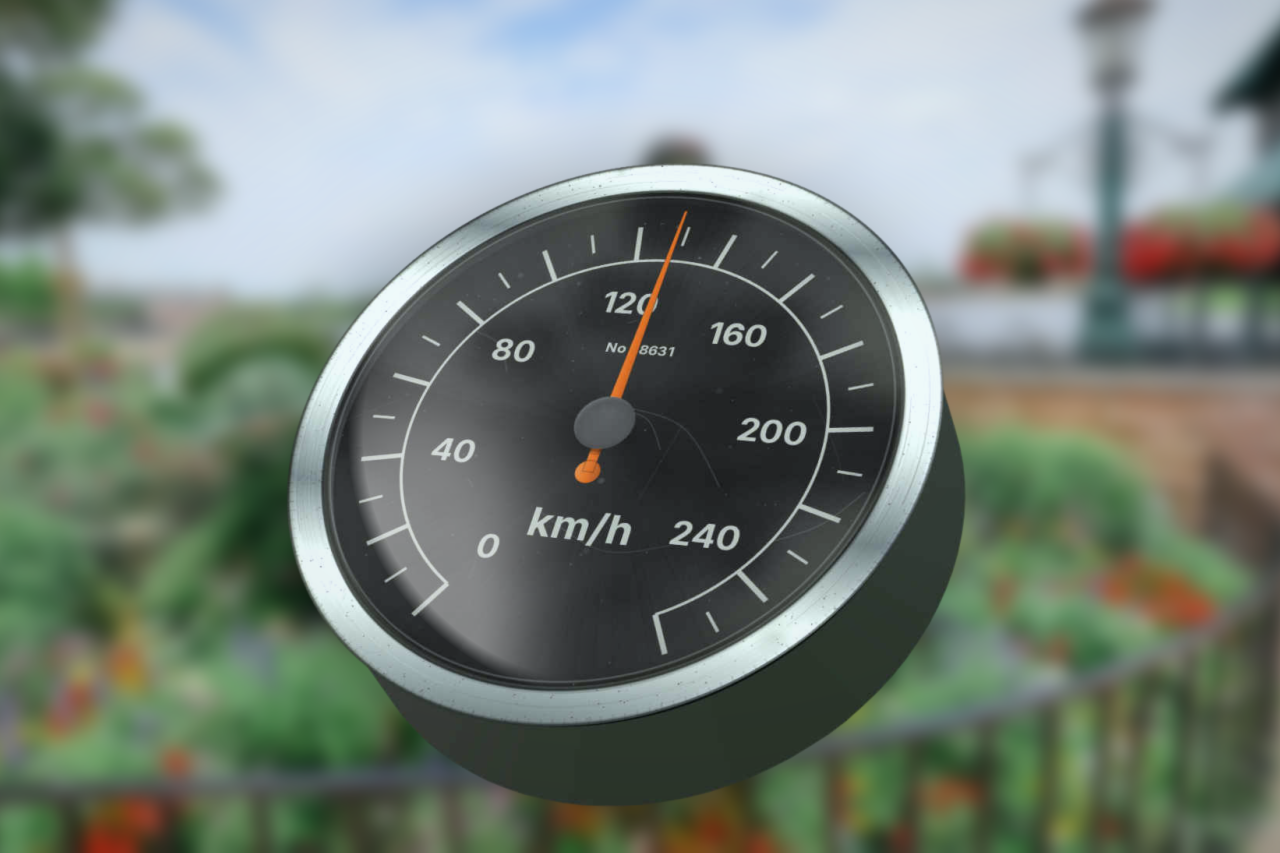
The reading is 130km/h
